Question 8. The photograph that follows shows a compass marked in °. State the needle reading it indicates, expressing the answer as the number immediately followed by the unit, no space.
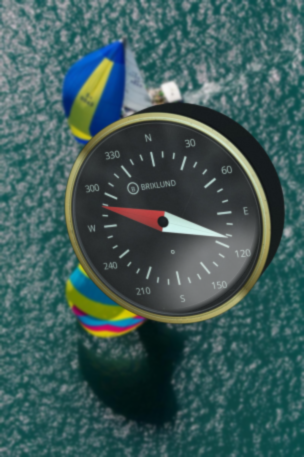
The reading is 290°
